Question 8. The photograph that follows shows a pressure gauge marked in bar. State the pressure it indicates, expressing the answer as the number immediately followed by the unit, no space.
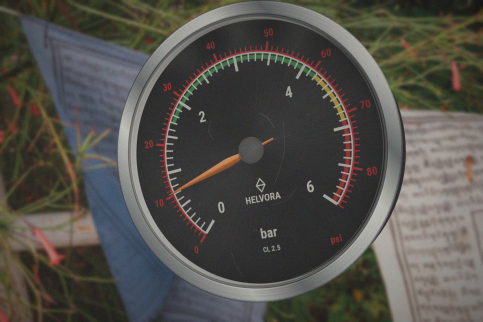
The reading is 0.7bar
